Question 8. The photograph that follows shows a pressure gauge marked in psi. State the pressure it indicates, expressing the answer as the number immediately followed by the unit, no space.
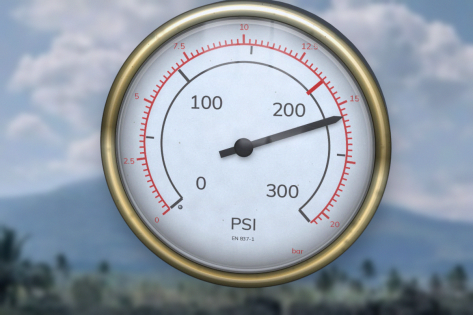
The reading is 225psi
